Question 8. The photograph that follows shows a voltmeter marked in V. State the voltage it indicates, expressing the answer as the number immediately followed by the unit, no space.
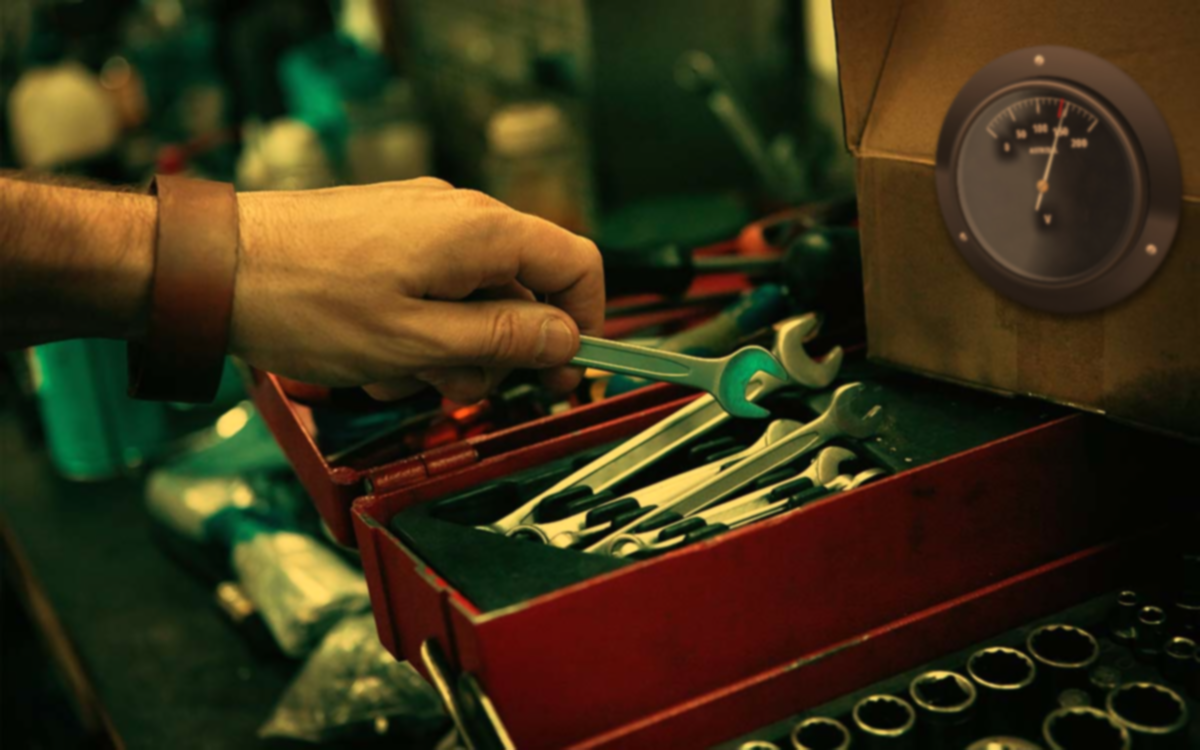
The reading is 150V
